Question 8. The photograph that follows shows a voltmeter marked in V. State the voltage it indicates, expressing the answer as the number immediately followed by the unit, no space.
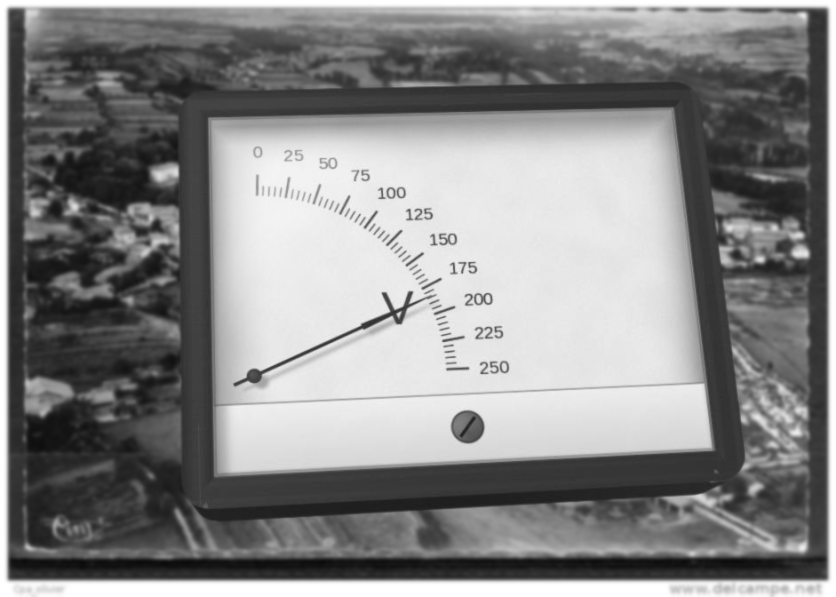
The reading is 185V
